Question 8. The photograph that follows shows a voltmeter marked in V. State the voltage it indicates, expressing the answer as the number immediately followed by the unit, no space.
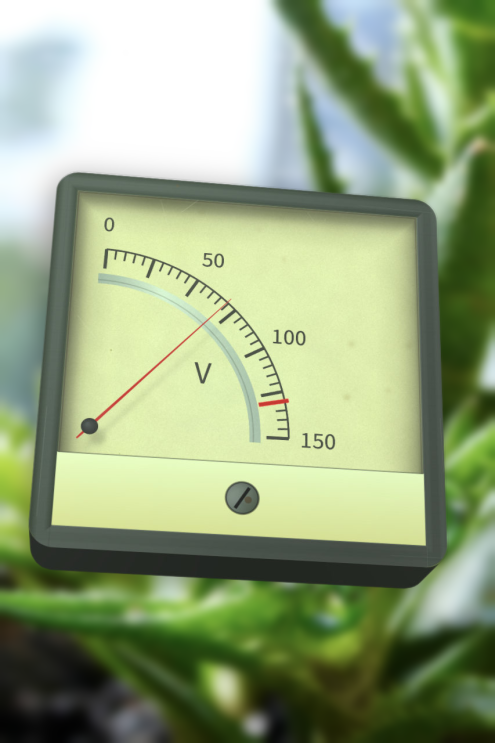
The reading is 70V
